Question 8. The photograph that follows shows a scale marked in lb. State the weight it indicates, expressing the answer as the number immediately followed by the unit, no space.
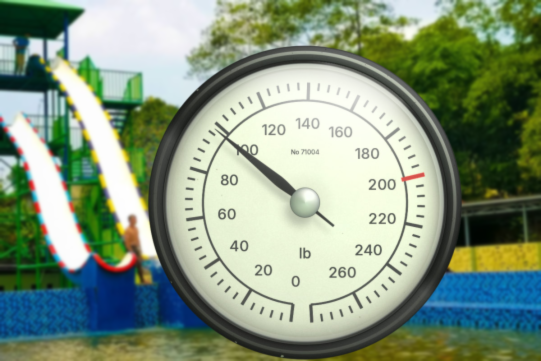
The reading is 98lb
